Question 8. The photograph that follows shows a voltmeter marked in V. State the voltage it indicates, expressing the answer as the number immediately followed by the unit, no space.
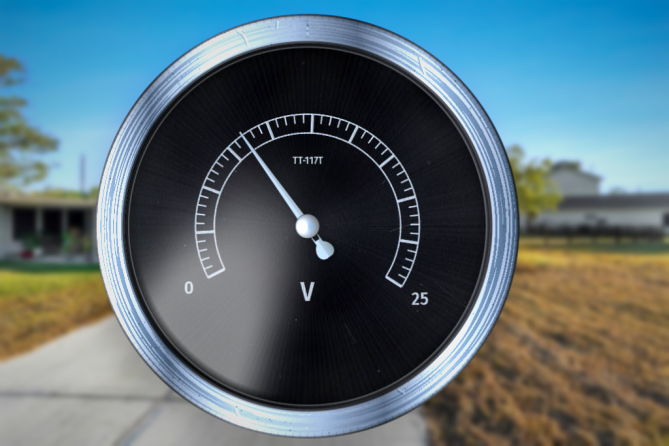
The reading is 8.5V
